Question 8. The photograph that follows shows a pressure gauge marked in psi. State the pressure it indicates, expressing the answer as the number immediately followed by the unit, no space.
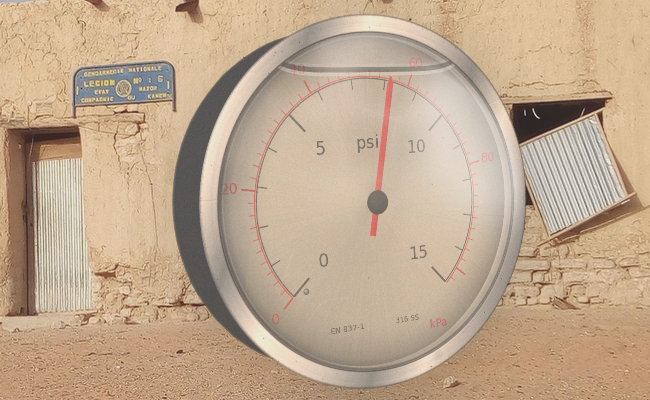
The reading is 8psi
